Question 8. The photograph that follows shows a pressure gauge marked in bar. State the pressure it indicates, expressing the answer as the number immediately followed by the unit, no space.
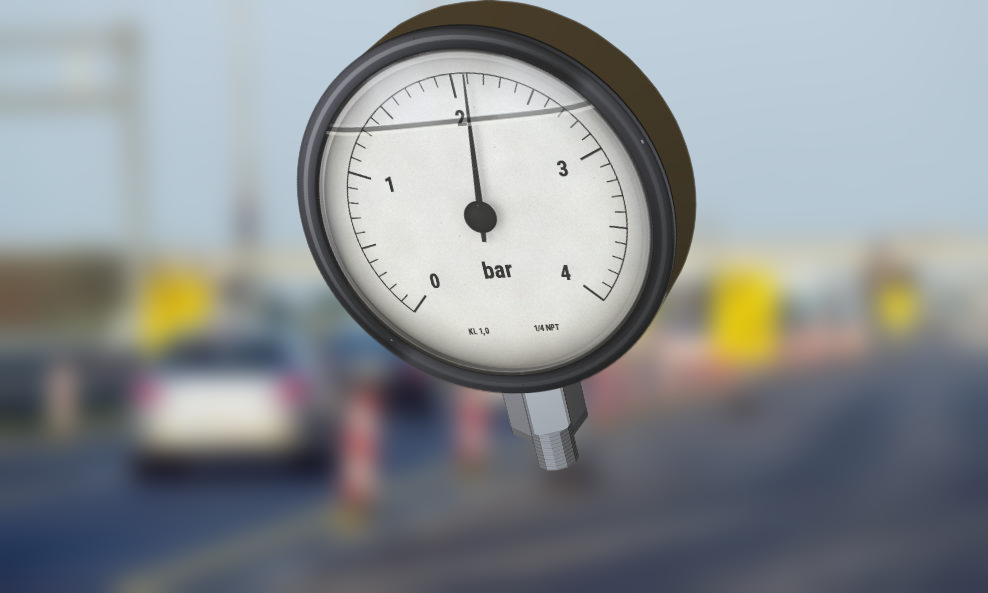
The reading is 2.1bar
